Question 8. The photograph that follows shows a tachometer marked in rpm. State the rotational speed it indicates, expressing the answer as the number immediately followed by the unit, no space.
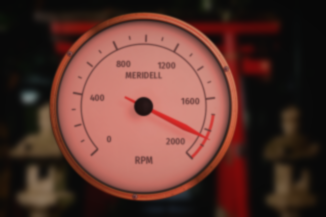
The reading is 1850rpm
